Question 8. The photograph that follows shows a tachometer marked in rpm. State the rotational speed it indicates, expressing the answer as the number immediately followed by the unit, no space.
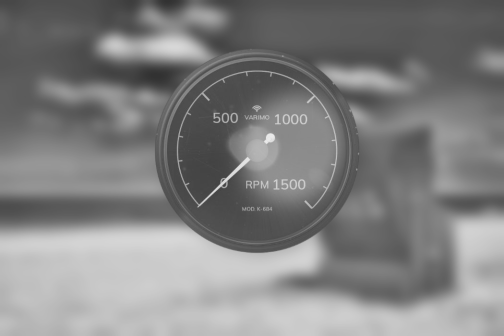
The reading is 0rpm
